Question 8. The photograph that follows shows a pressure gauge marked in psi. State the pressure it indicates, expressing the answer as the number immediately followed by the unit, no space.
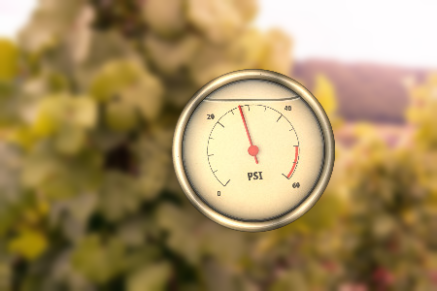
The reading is 27.5psi
